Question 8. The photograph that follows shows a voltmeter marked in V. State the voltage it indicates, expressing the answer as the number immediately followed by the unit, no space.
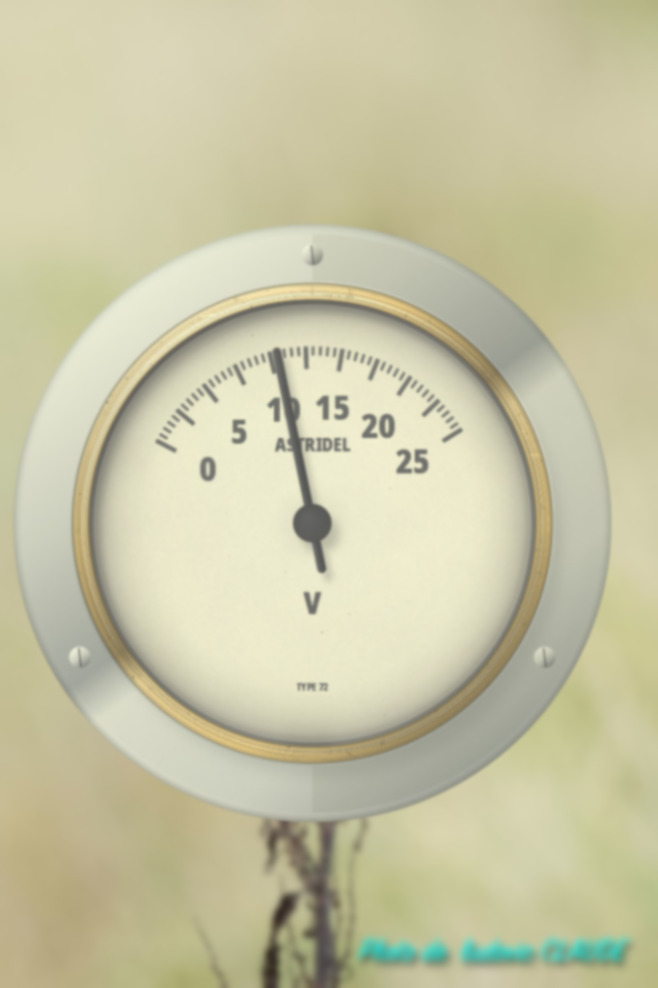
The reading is 10.5V
